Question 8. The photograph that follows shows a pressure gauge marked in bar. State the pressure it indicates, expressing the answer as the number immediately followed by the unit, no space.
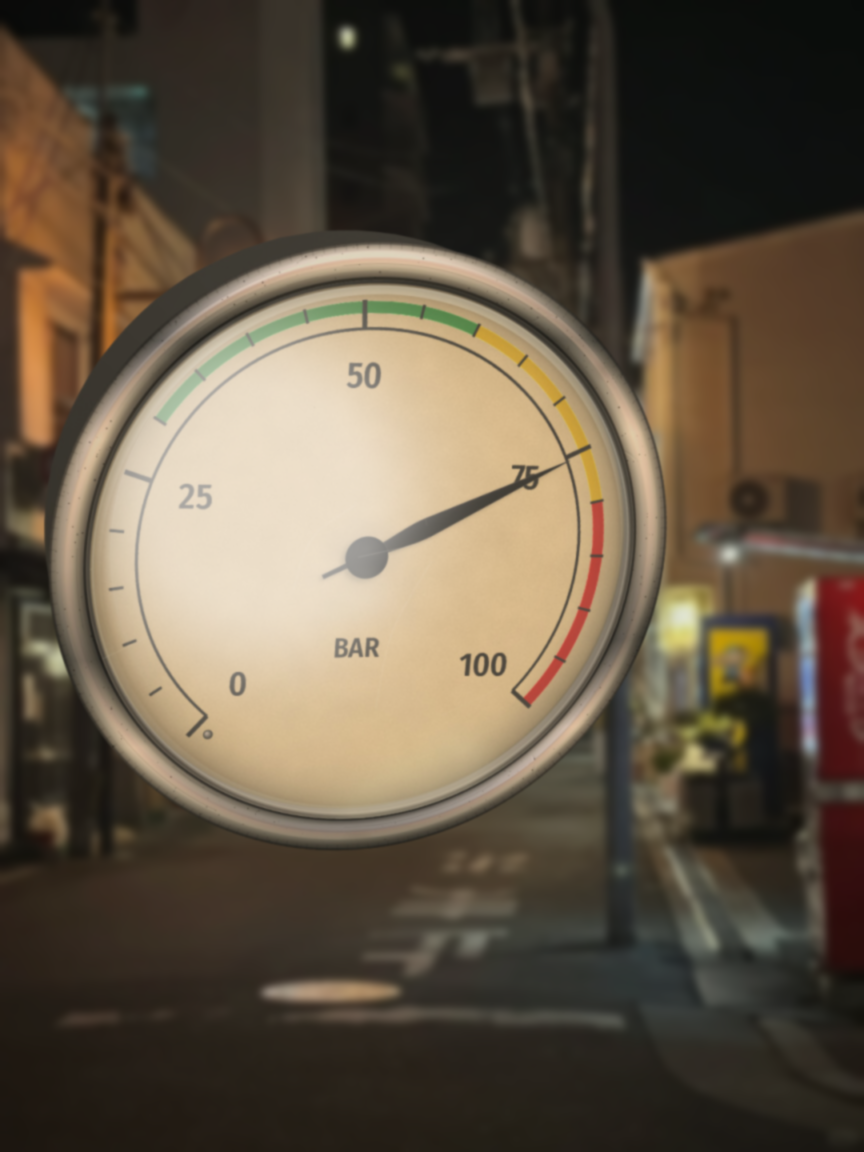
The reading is 75bar
